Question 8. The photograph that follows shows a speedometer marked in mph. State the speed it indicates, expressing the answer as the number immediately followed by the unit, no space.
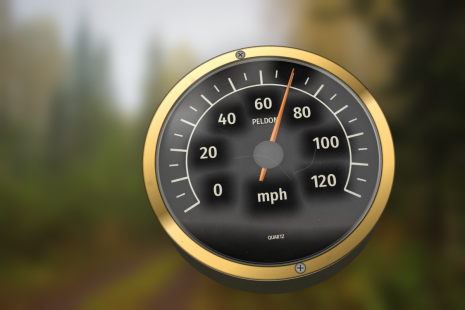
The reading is 70mph
